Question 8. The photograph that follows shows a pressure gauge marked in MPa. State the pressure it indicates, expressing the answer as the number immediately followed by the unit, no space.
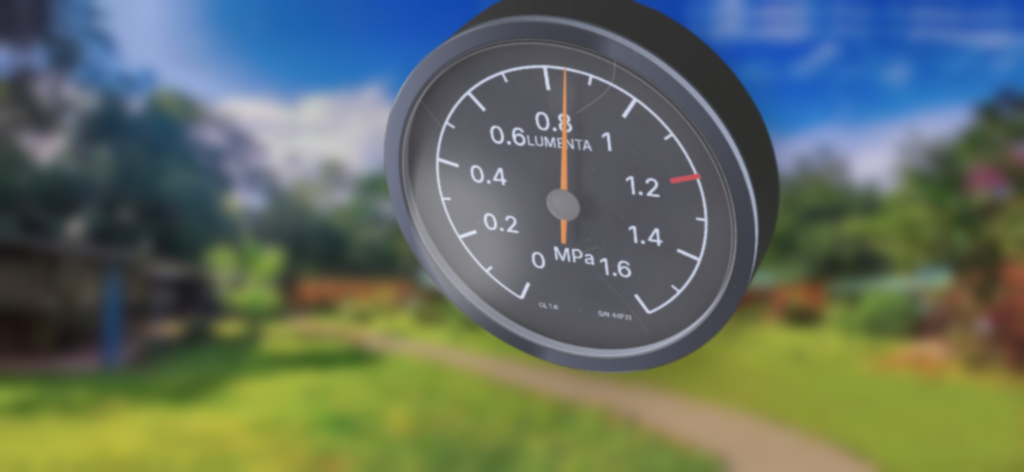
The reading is 0.85MPa
